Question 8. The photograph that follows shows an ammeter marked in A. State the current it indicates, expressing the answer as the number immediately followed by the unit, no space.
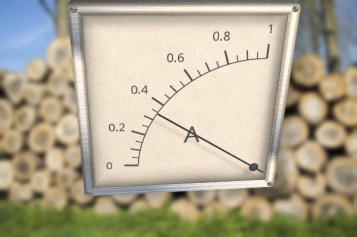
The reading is 0.35A
